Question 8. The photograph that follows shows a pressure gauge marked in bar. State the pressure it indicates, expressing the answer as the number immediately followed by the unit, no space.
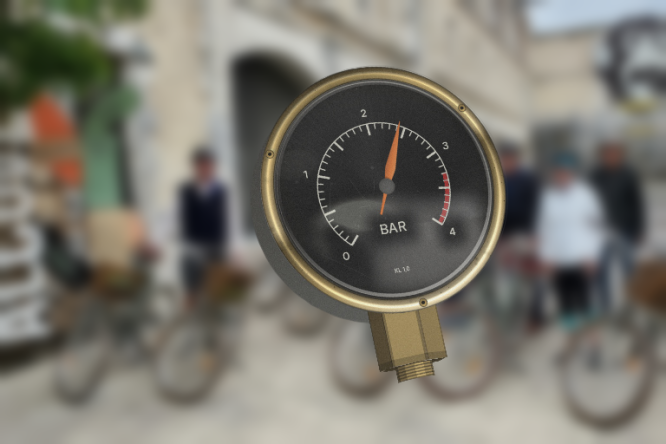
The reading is 2.4bar
